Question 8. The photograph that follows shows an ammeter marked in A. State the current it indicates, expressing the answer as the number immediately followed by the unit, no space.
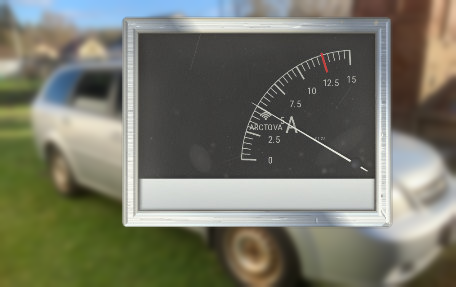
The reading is 5A
